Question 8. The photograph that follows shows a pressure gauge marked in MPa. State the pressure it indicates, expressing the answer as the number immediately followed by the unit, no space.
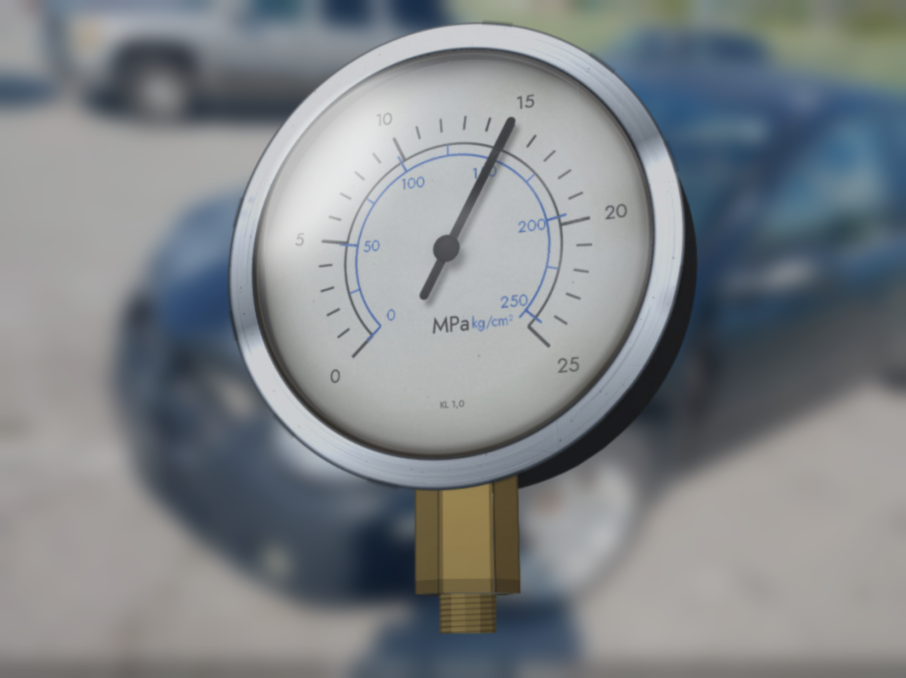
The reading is 15MPa
